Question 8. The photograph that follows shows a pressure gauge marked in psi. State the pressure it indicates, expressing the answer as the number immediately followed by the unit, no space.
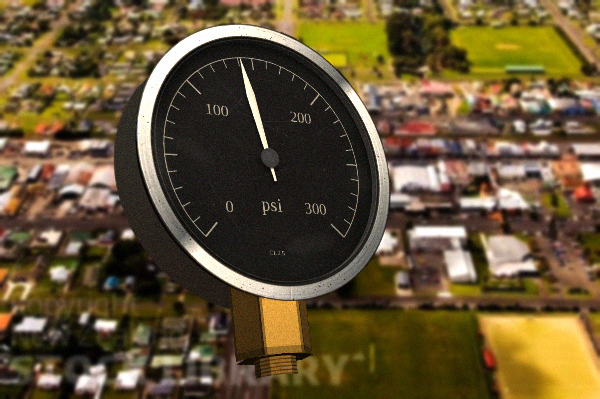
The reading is 140psi
